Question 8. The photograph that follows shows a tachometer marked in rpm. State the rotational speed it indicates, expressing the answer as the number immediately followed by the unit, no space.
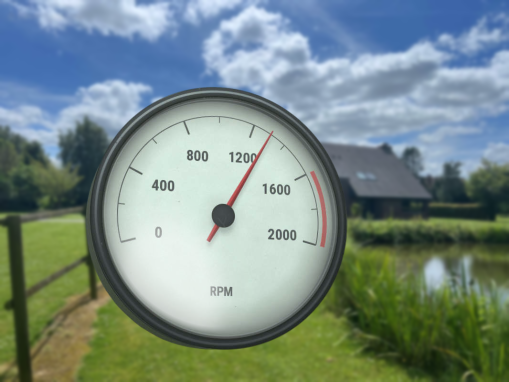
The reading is 1300rpm
